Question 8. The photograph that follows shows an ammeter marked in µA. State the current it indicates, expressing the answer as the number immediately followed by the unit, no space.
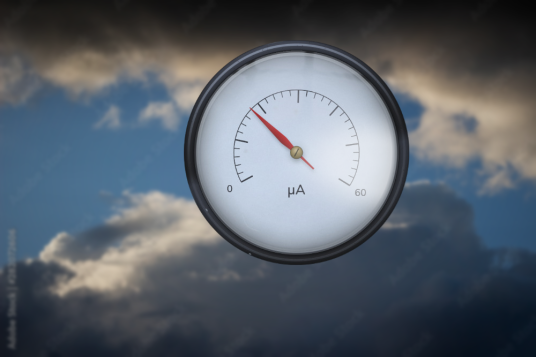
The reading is 18µA
